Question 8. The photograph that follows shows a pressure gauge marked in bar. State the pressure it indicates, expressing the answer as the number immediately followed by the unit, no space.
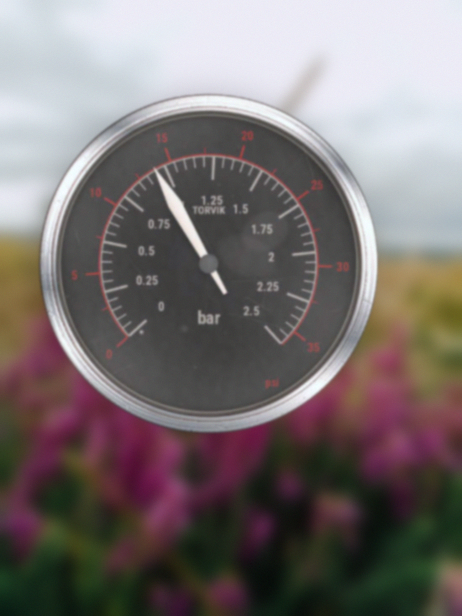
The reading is 0.95bar
